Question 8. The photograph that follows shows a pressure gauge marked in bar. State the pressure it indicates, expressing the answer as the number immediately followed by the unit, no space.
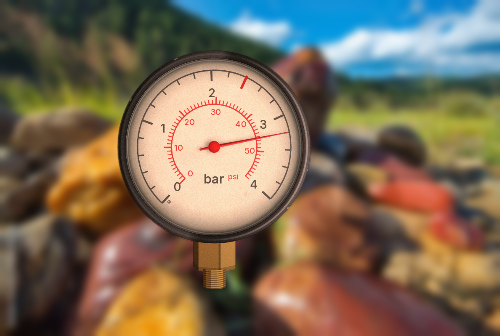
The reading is 3.2bar
